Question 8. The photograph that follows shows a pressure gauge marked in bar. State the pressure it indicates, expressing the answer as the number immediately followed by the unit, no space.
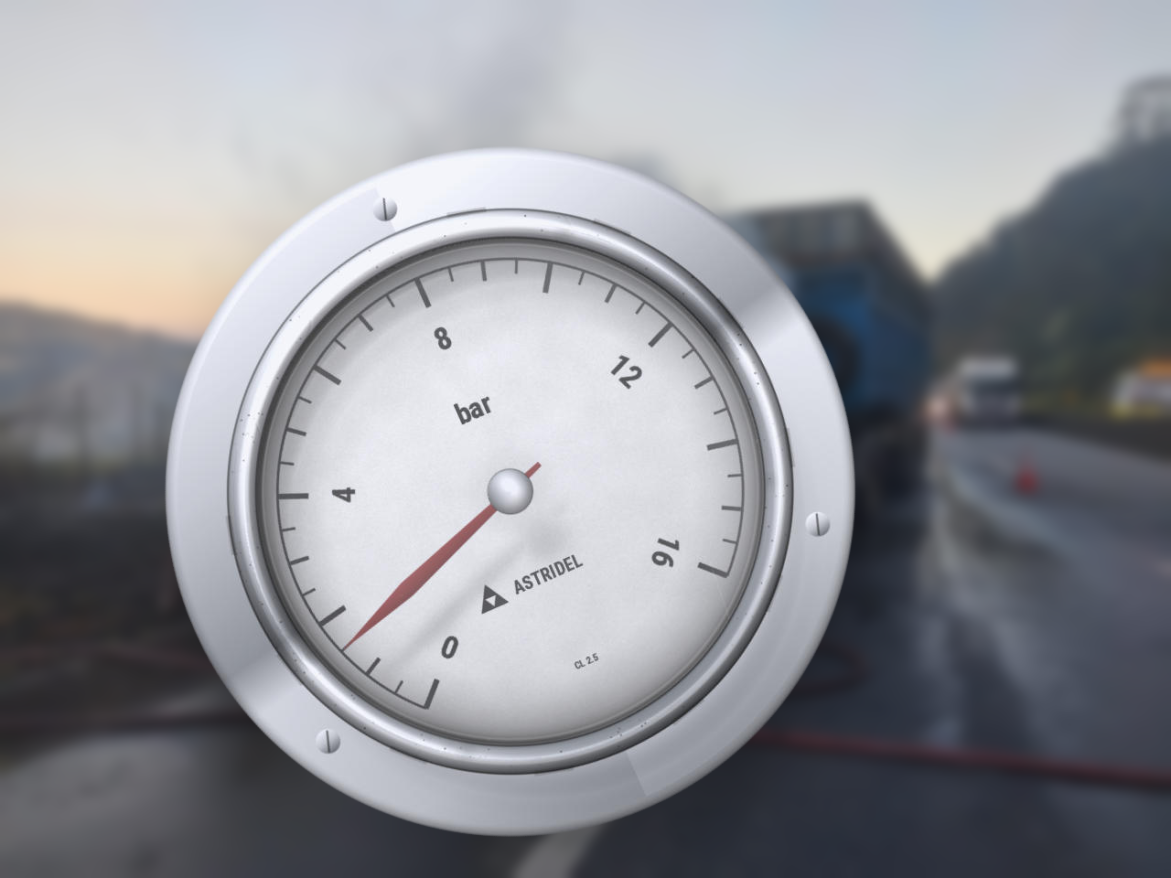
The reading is 1.5bar
